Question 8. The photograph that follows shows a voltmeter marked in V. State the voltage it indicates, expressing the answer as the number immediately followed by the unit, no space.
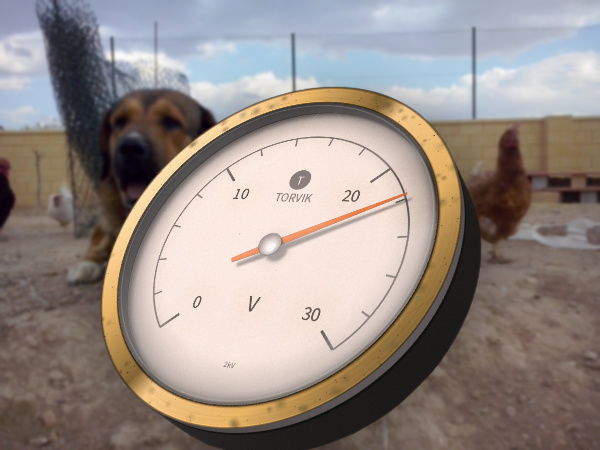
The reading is 22V
